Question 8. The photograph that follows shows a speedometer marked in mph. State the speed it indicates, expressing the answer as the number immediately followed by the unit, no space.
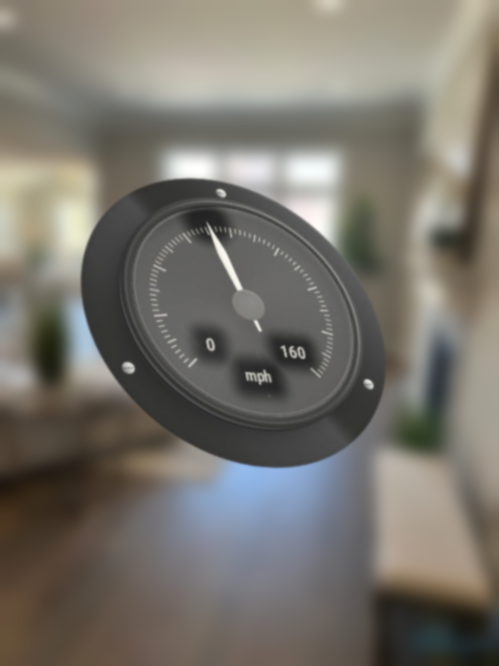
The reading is 70mph
